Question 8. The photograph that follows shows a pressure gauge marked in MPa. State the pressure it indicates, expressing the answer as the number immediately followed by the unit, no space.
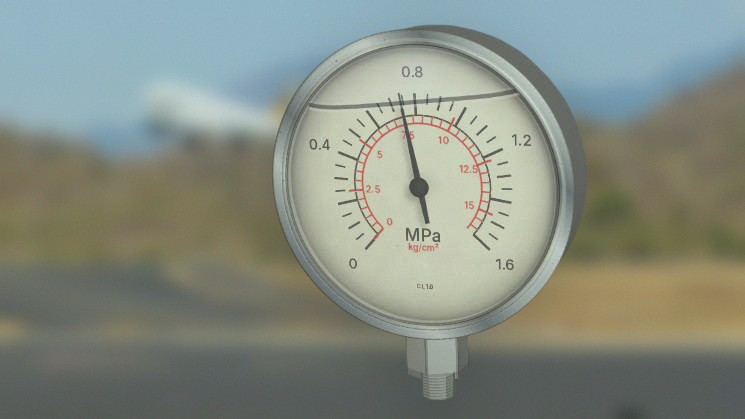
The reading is 0.75MPa
